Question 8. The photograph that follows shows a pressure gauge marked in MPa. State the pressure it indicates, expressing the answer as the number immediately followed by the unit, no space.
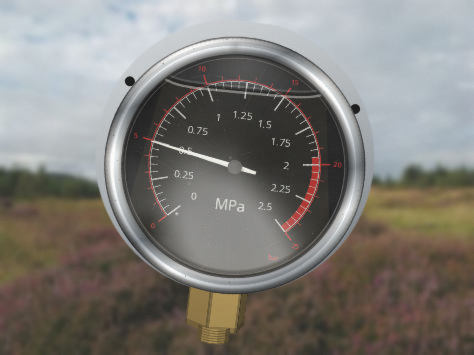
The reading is 0.5MPa
